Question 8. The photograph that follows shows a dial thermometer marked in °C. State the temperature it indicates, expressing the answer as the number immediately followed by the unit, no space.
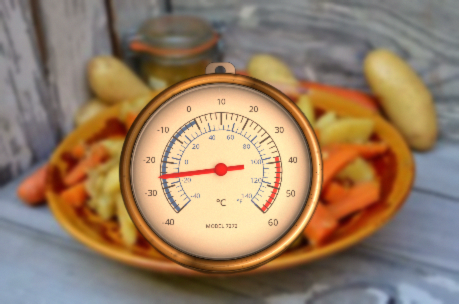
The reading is -26°C
